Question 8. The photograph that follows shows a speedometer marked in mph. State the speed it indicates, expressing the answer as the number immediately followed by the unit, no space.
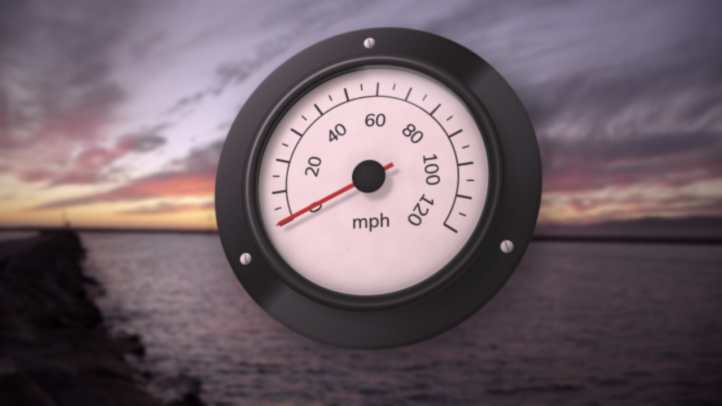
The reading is 0mph
